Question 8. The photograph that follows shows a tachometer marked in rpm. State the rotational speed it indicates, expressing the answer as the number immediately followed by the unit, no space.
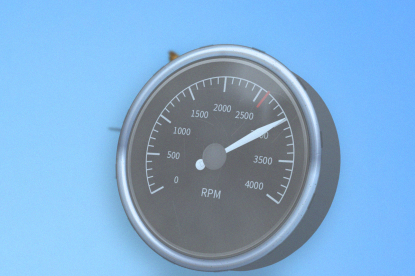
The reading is 3000rpm
